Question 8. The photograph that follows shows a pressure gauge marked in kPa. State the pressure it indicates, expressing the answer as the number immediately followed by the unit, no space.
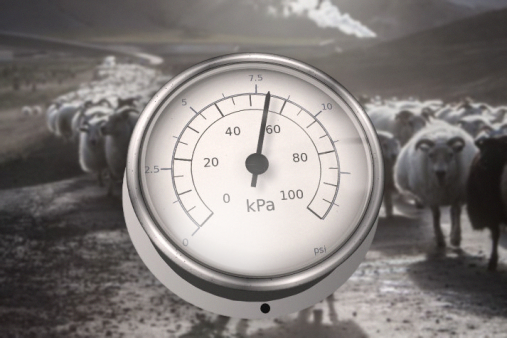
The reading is 55kPa
